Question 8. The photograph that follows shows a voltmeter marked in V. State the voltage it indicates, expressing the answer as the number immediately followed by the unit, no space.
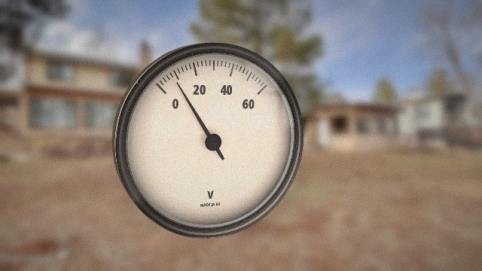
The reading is 8V
